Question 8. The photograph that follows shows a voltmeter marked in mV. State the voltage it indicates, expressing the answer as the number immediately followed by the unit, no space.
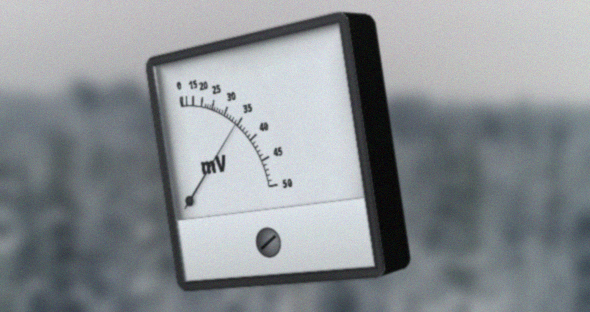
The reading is 35mV
